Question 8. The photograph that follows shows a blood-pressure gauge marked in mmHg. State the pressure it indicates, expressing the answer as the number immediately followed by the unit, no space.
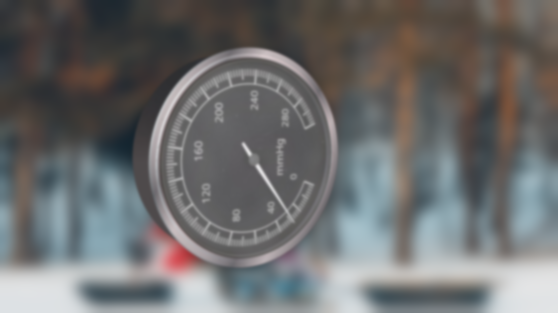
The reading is 30mmHg
